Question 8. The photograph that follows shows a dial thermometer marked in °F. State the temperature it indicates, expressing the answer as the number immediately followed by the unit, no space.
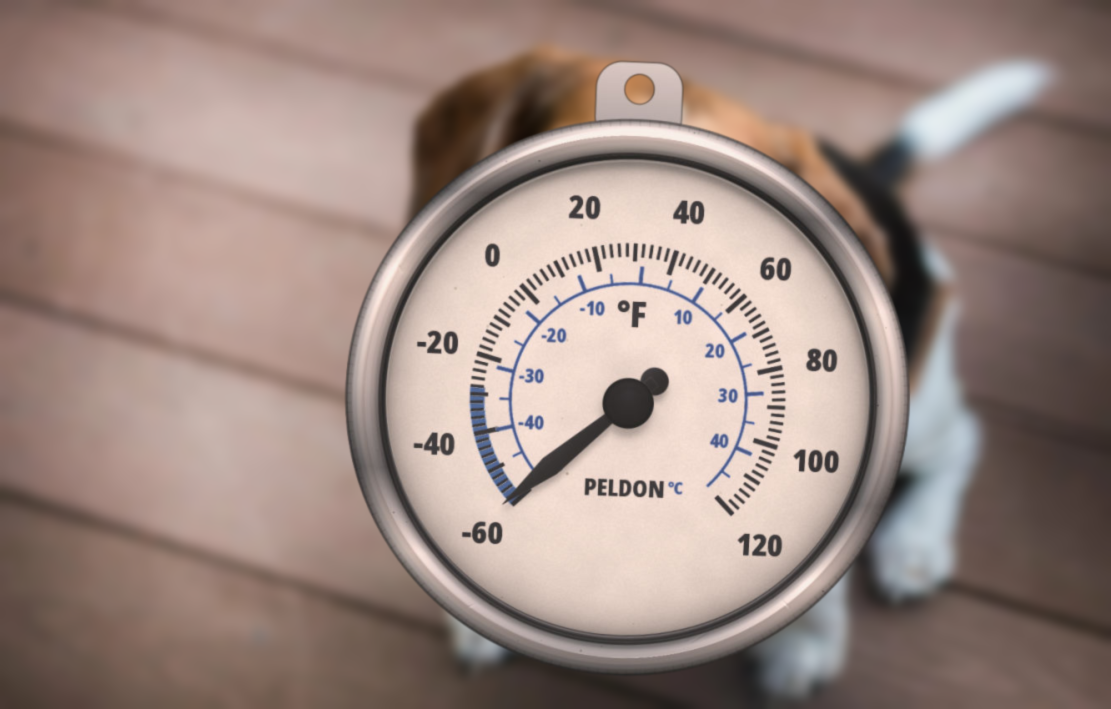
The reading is -58°F
